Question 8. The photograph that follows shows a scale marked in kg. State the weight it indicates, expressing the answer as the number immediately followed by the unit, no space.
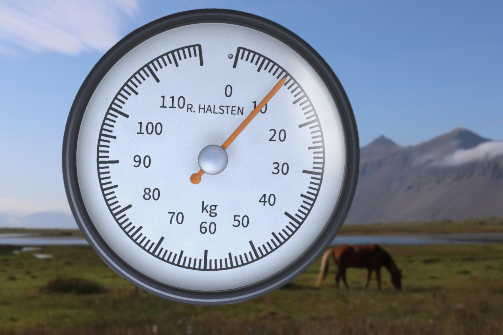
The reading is 10kg
